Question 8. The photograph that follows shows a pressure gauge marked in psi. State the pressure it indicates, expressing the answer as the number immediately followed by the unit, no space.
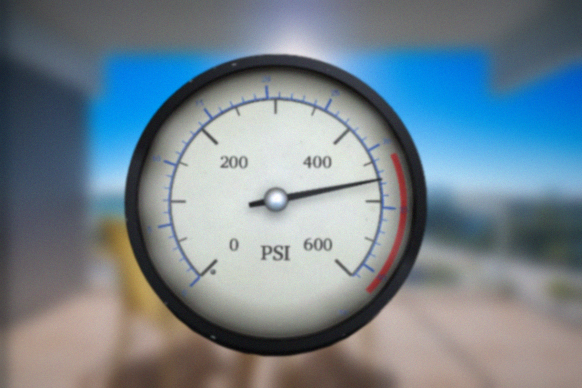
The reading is 475psi
